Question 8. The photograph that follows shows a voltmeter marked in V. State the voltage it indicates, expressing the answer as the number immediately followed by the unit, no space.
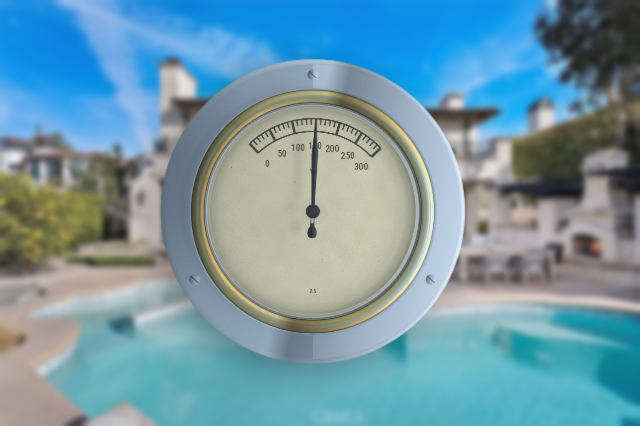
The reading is 150V
